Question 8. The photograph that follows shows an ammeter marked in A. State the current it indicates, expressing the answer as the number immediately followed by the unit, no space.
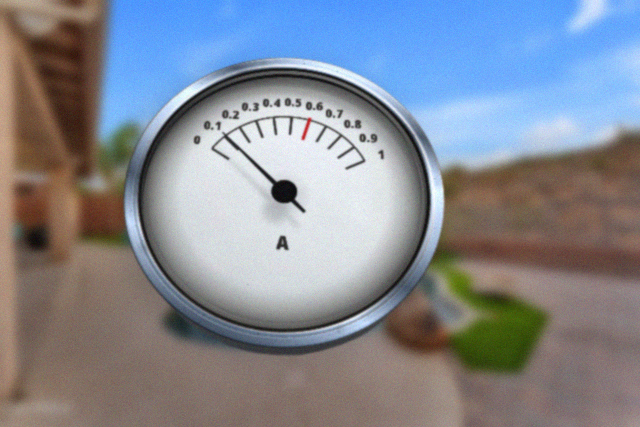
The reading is 0.1A
